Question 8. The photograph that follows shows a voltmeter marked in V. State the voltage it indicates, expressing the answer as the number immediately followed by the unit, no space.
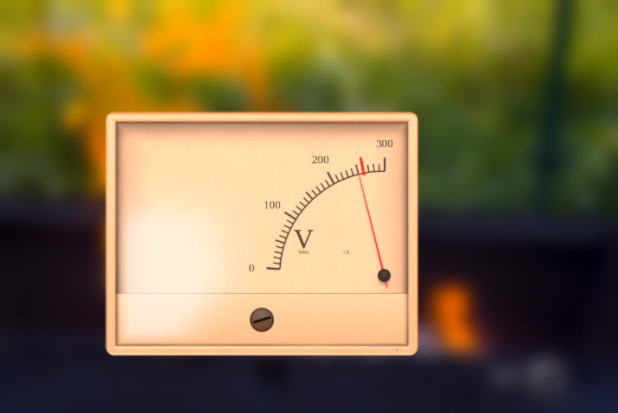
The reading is 250V
